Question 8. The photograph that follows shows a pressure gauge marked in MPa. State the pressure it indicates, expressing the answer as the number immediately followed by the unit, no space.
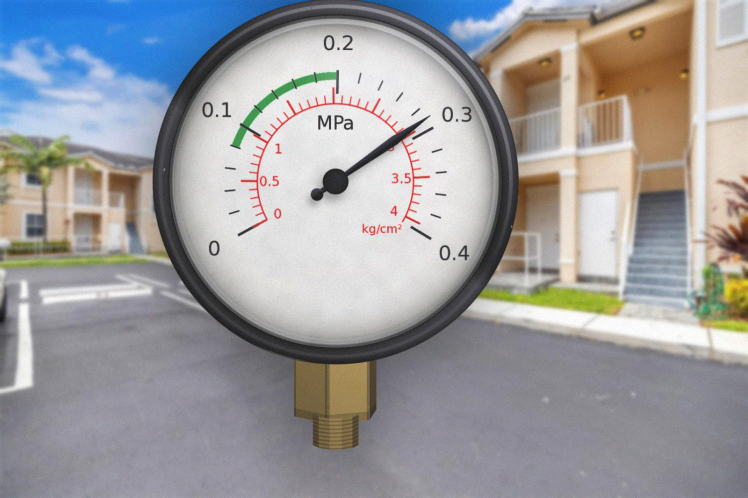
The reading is 0.29MPa
